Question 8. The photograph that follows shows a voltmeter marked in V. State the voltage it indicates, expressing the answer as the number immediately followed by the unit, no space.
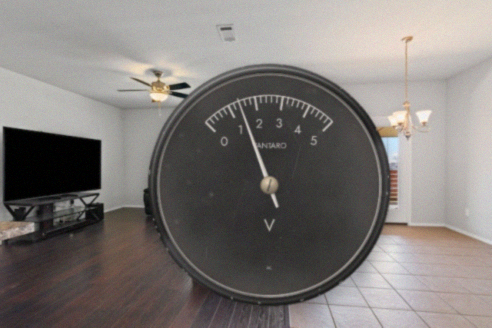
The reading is 1.4V
